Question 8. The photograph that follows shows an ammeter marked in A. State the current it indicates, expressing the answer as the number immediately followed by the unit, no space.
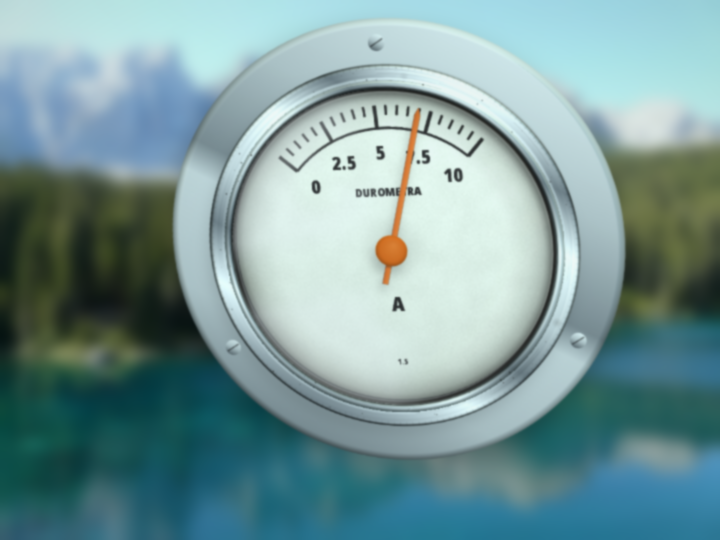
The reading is 7A
